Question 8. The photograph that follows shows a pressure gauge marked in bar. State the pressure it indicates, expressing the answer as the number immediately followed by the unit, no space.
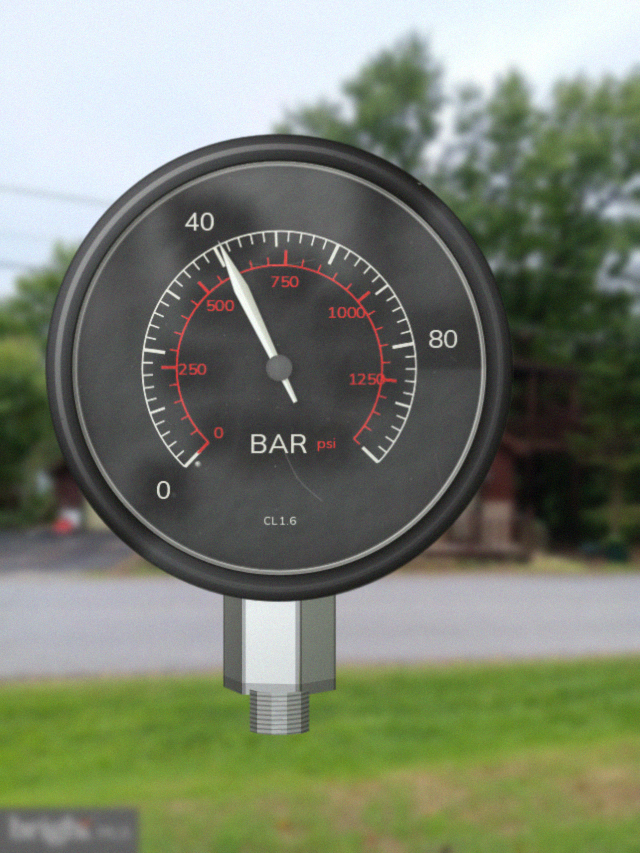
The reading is 41bar
